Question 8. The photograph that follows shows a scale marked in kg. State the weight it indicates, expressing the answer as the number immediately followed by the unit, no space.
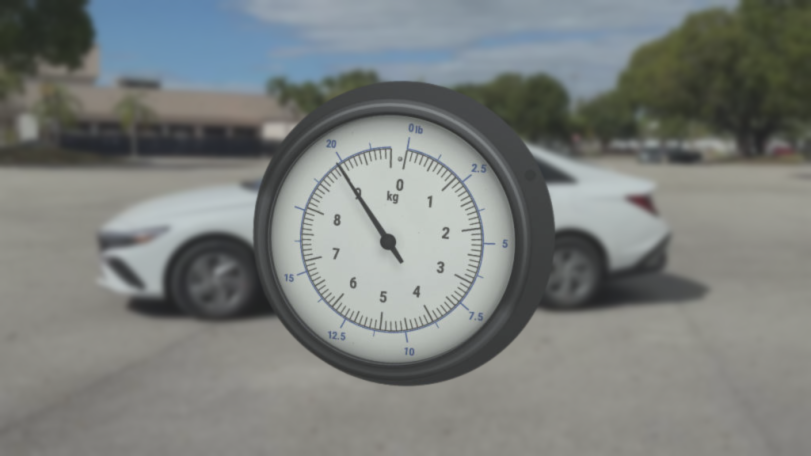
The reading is 9kg
